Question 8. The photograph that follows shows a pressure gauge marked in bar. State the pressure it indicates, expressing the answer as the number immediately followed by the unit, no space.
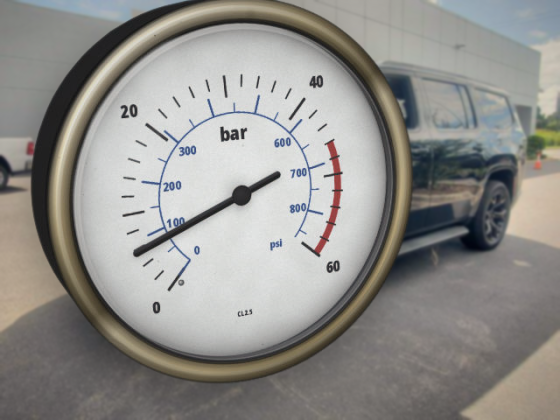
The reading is 6bar
